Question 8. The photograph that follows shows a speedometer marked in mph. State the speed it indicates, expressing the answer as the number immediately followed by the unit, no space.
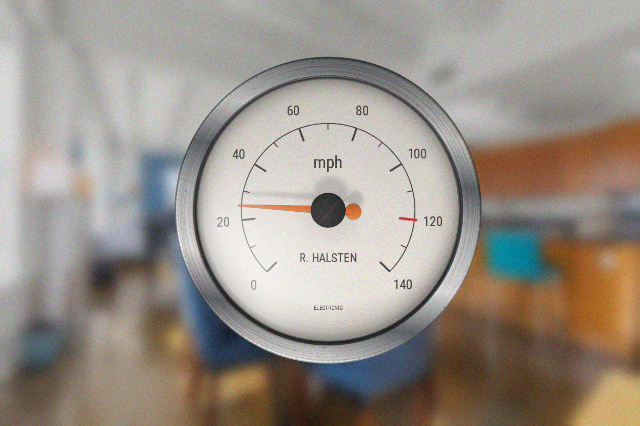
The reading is 25mph
